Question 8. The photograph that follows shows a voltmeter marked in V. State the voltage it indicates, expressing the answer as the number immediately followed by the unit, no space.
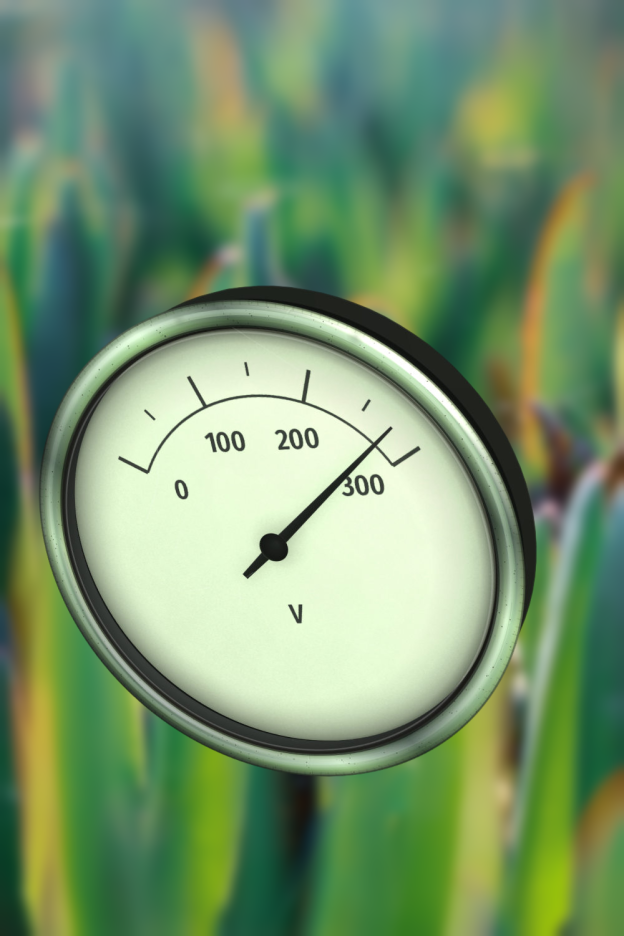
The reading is 275V
